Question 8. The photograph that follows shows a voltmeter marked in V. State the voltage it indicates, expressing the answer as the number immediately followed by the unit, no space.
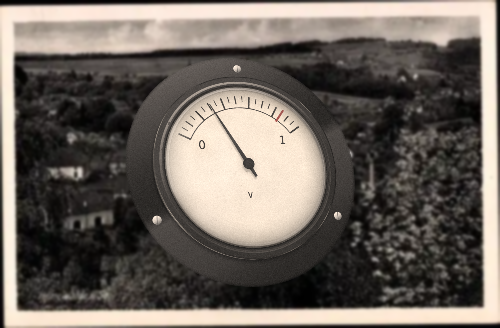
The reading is 0.3V
